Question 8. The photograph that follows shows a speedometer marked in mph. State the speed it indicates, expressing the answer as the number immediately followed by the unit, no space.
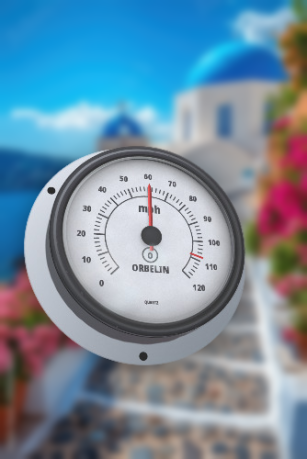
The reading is 60mph
